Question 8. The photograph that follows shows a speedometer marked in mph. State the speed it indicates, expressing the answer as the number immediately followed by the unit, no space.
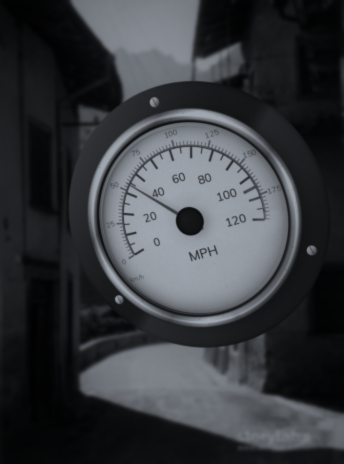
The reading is 35mph
